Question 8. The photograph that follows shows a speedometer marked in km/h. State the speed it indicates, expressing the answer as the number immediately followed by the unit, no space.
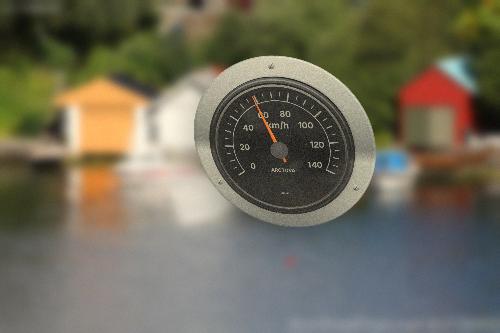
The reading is 60km/h
